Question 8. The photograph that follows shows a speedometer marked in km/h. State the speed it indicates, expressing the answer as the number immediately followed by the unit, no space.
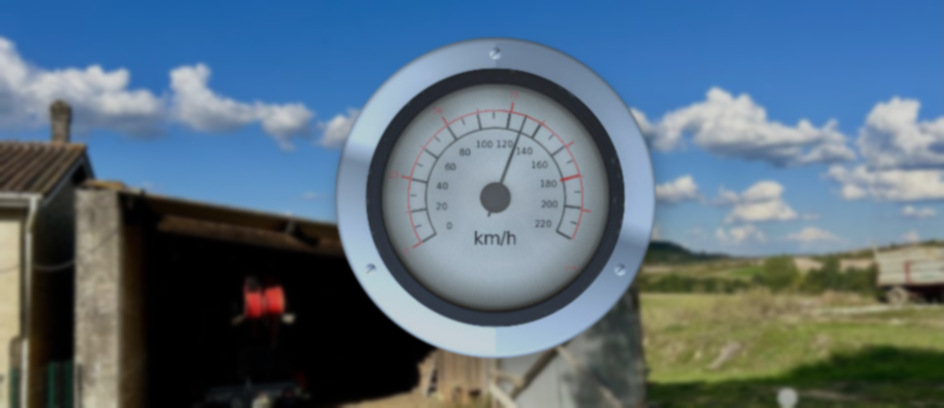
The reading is 130km/h
